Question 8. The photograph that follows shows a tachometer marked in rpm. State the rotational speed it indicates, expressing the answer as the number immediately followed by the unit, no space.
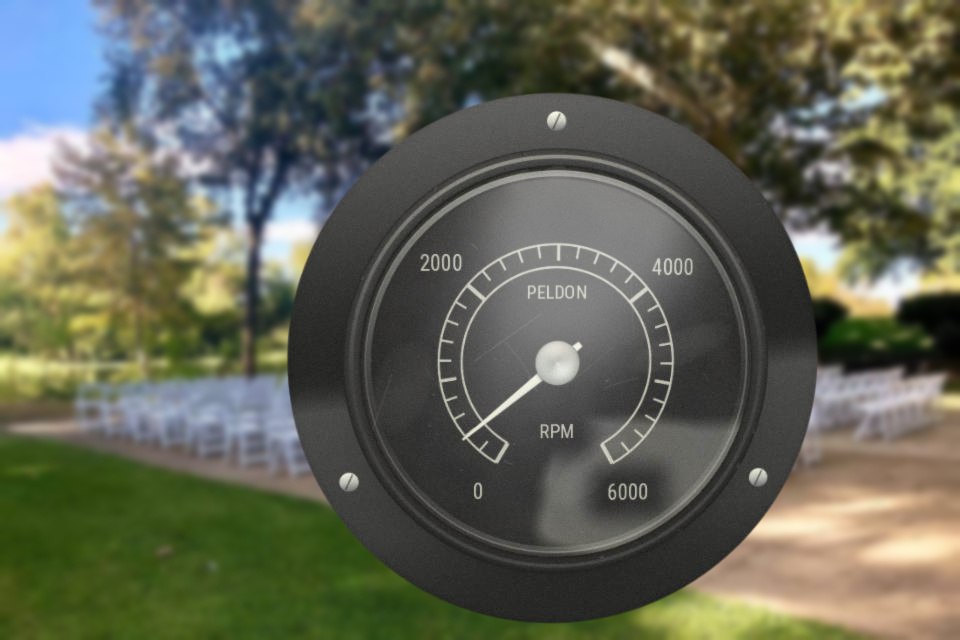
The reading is 400rpm
